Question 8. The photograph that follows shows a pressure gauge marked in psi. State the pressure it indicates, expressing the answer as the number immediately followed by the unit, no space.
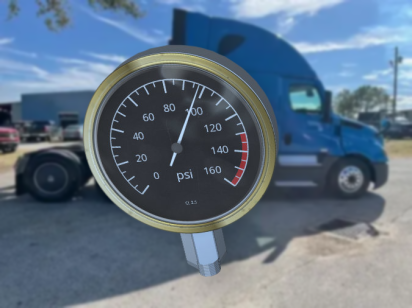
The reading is 97.5psi
